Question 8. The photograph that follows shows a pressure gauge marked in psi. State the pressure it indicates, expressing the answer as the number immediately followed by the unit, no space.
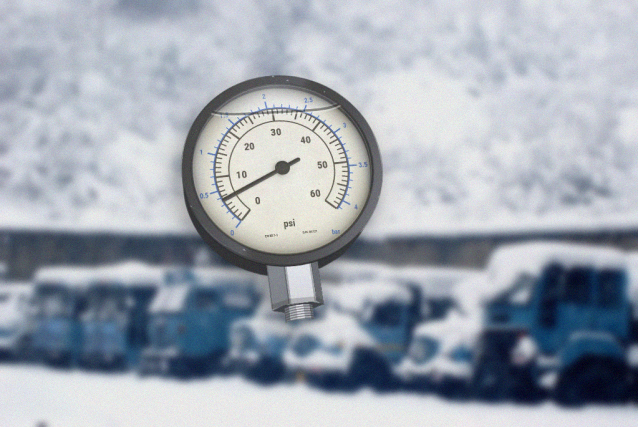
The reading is 5psi
